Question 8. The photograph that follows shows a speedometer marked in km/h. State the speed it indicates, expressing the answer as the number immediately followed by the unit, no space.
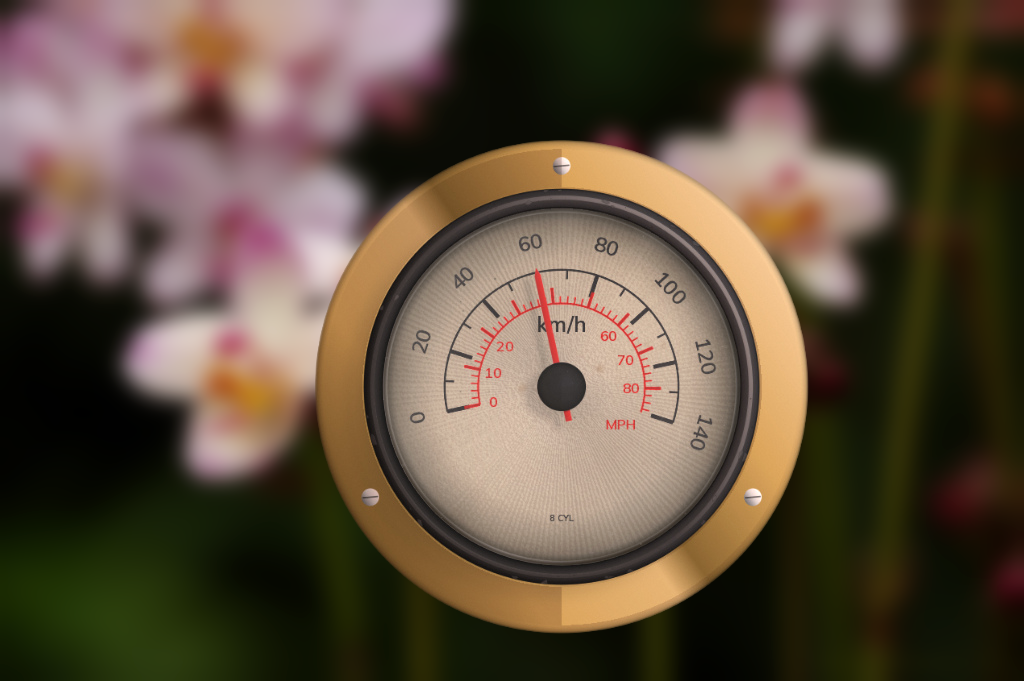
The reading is 60km/h
